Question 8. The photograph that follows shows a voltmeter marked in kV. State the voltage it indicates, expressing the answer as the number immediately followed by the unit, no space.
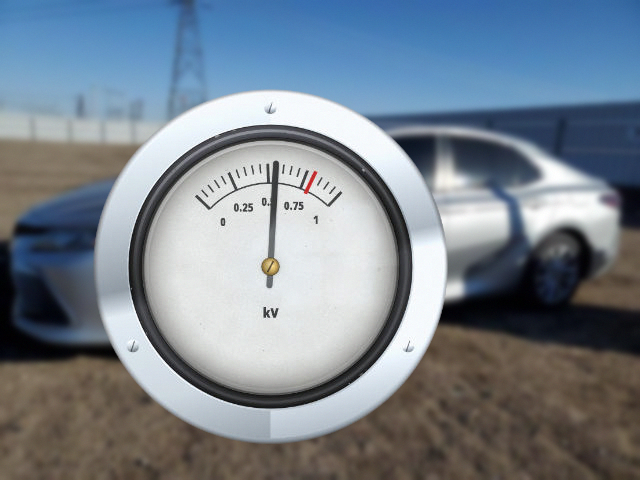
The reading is 0.55kV
